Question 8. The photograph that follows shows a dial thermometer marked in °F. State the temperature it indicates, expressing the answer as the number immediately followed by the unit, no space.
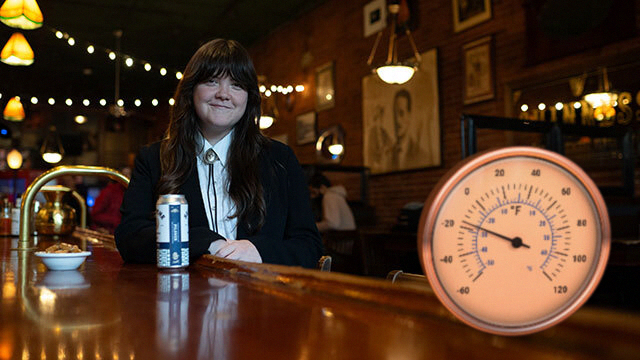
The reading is -16°F
